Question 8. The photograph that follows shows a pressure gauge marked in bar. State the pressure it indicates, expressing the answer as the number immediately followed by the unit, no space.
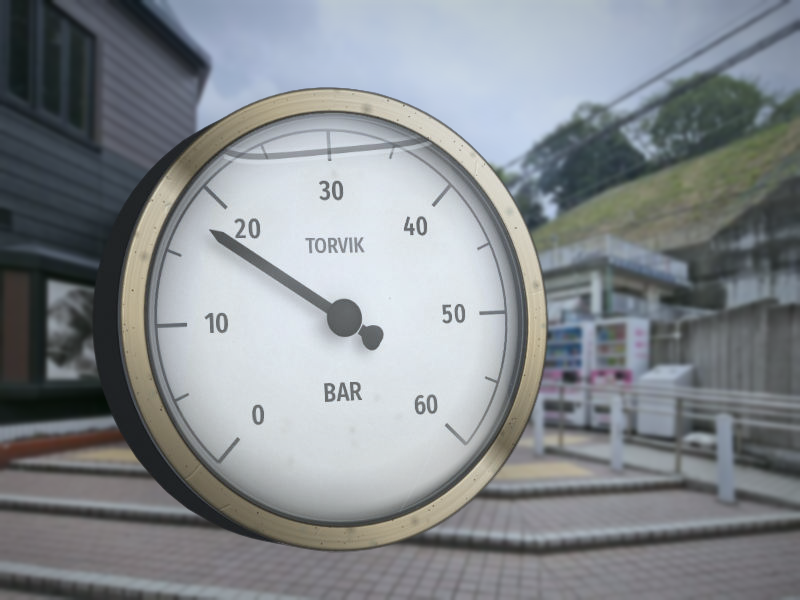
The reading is 17.5bar
